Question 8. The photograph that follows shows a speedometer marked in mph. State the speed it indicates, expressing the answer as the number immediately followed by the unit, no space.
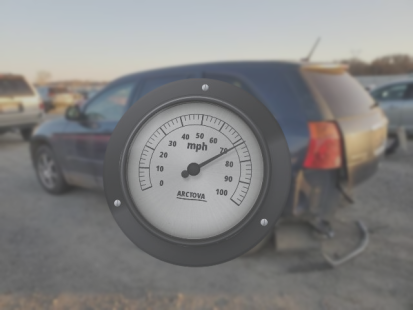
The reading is 72mph
